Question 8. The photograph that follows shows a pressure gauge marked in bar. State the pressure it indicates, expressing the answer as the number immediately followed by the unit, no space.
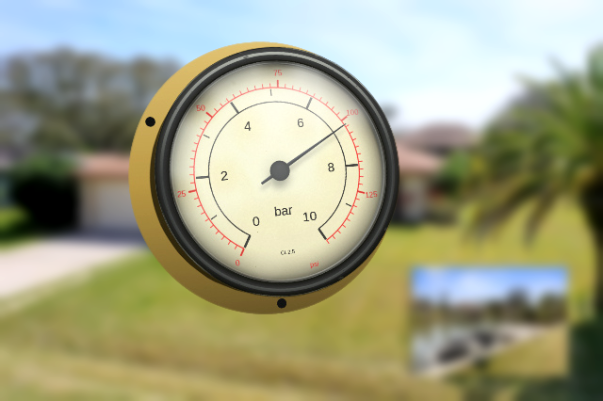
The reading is 7bar
